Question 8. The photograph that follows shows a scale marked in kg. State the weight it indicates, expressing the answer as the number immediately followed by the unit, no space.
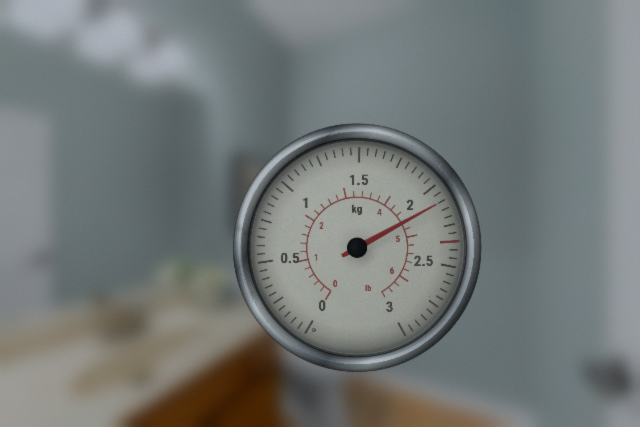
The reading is 2.1kg
